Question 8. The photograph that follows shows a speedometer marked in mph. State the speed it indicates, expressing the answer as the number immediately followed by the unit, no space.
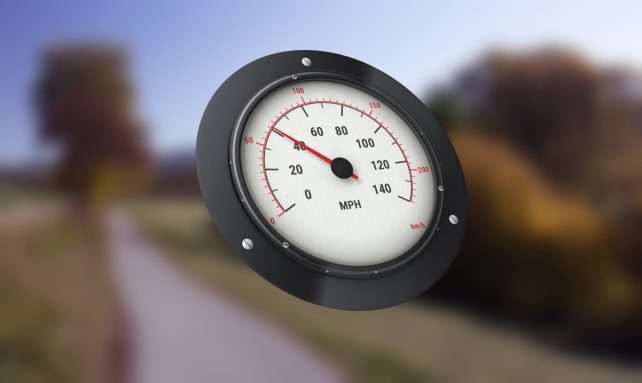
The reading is 40mph
